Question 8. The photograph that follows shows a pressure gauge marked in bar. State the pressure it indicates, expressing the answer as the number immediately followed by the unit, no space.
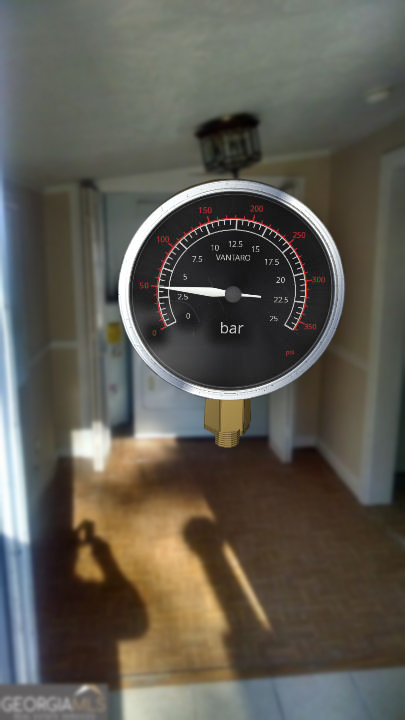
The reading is 3.5bar
